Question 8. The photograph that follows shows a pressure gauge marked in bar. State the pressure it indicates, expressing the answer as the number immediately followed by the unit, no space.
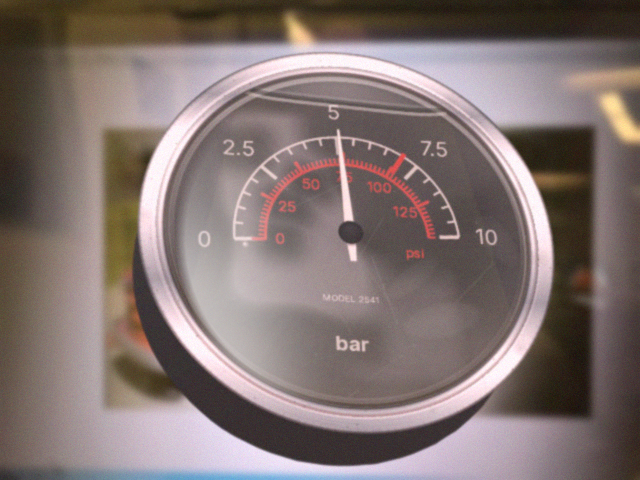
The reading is 5bar
